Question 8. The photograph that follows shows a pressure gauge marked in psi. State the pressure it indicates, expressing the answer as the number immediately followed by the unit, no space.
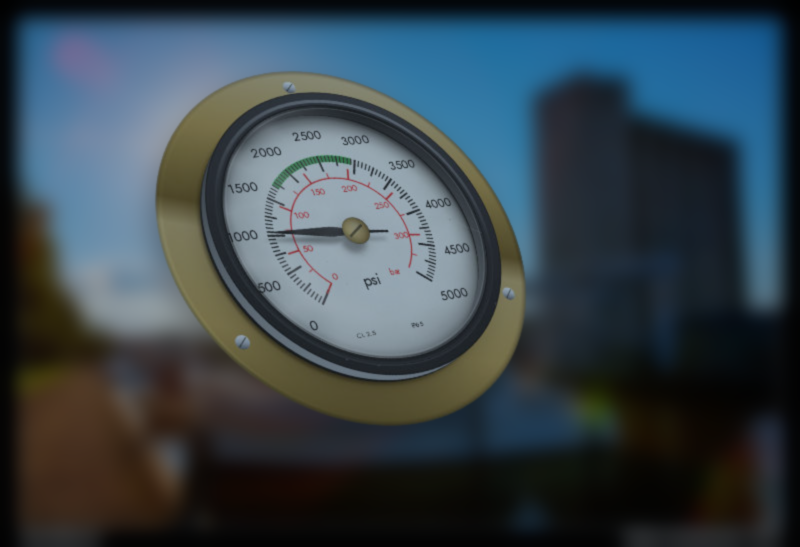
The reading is 1000psi
